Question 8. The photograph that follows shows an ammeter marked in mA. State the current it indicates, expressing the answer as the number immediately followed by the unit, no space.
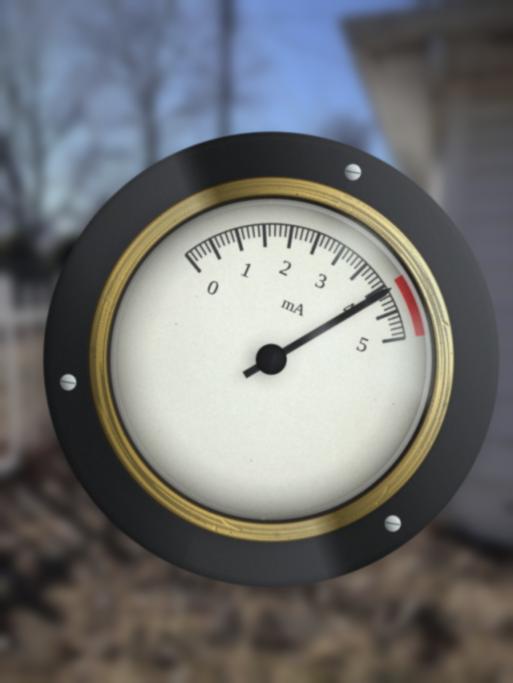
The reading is 4.1mA
